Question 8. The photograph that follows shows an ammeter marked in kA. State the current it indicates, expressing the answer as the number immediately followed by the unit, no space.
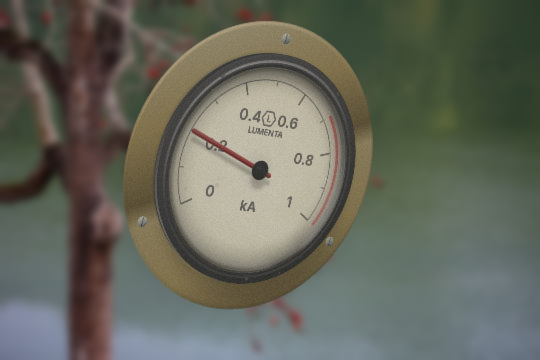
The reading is 0.2kA
